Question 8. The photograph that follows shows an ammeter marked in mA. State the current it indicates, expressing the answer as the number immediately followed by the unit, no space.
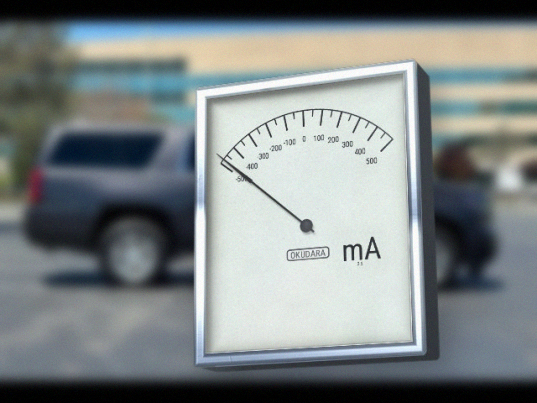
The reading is -475mA
